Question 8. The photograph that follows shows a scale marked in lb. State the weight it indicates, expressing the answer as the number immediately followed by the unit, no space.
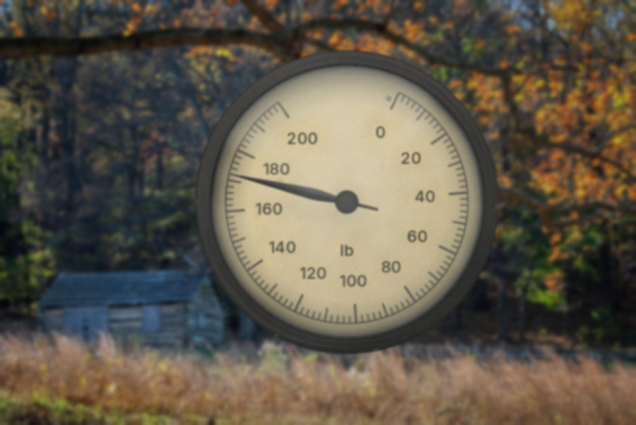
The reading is 172lb
